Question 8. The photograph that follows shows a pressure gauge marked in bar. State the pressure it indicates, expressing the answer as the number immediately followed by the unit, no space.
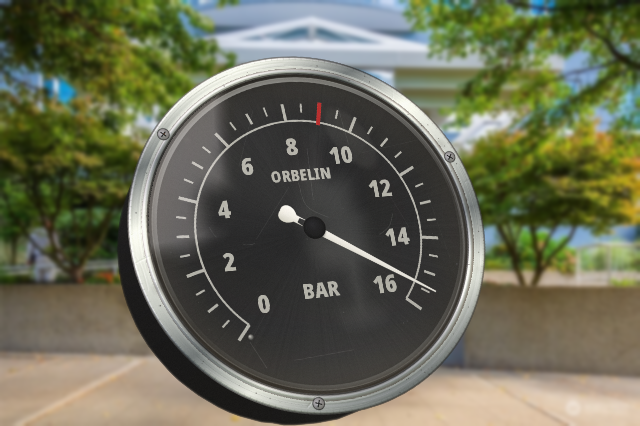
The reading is 15.5bar
